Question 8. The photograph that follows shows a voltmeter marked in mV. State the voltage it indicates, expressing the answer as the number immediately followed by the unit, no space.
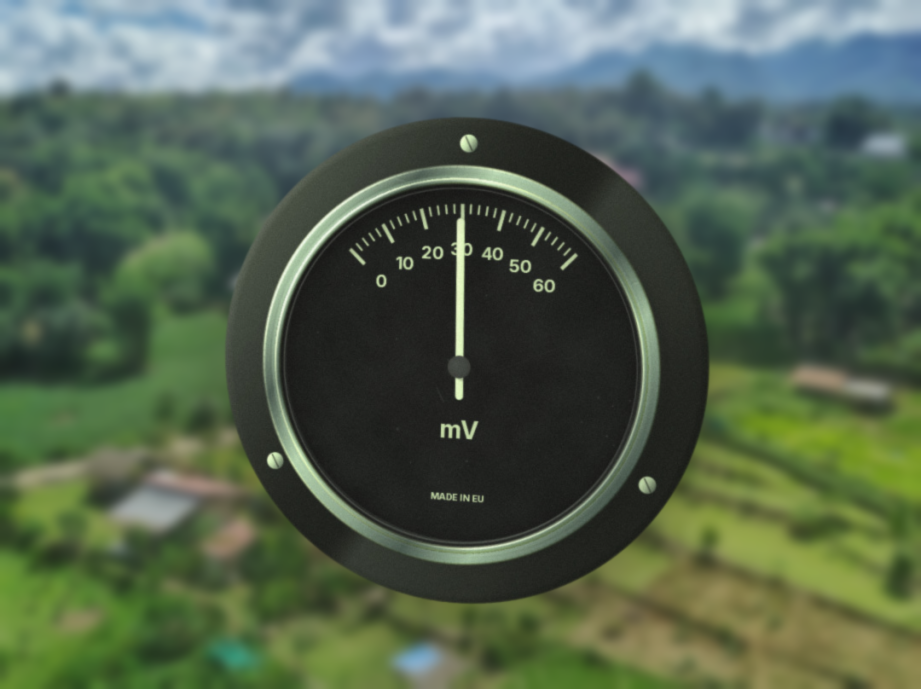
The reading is 30mV
